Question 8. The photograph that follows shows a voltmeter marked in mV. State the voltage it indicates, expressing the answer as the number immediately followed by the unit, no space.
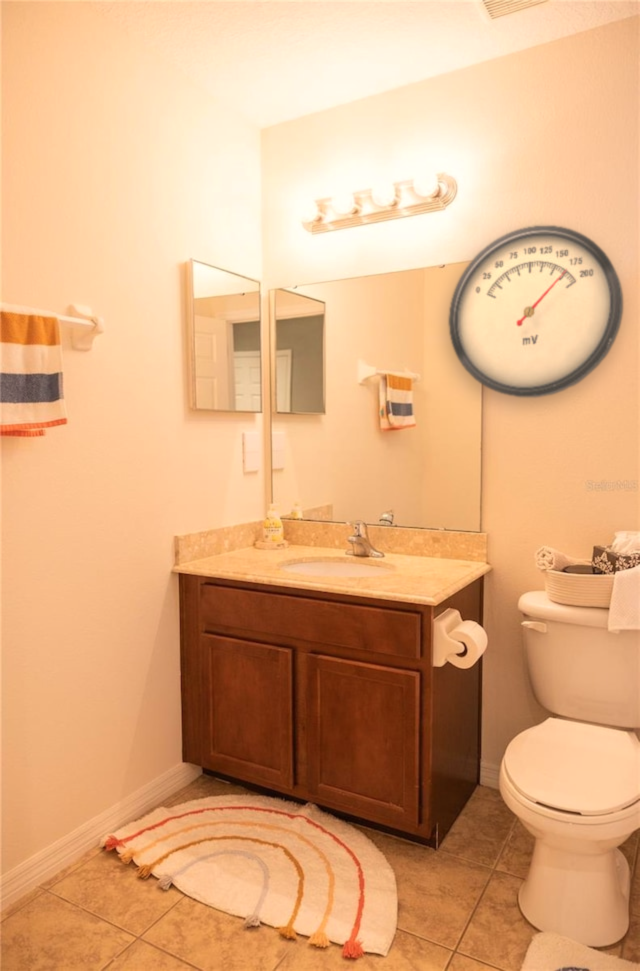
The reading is 175mV
